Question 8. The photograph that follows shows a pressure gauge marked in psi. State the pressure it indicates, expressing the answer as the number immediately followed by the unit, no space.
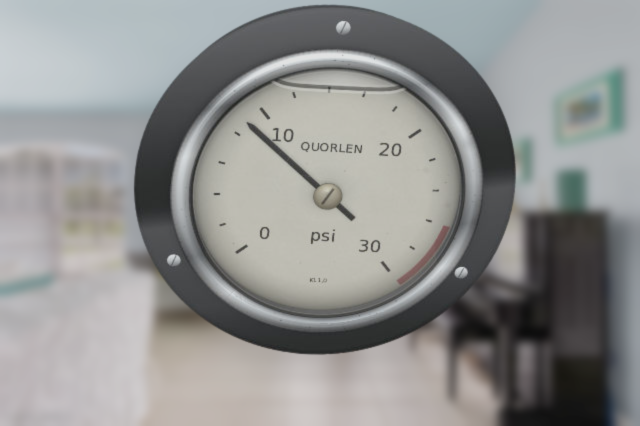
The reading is 9psi
